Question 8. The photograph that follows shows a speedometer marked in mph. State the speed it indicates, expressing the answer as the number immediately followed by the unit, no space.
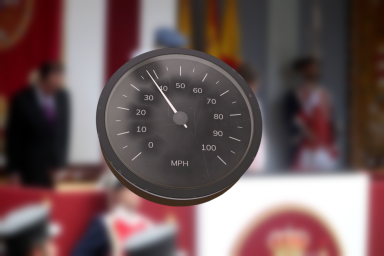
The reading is 37.5mph
